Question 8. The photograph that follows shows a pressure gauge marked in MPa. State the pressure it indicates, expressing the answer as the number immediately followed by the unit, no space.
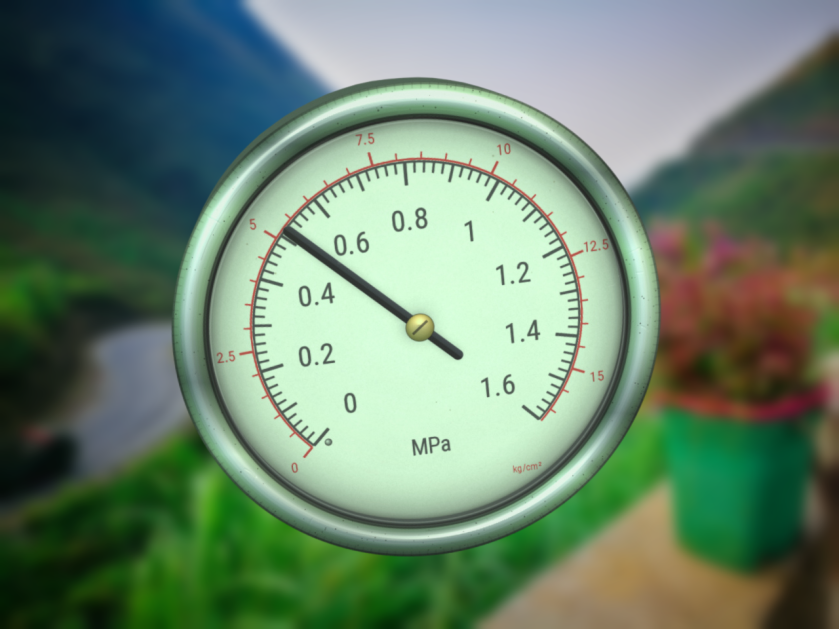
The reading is 0.52MPa
